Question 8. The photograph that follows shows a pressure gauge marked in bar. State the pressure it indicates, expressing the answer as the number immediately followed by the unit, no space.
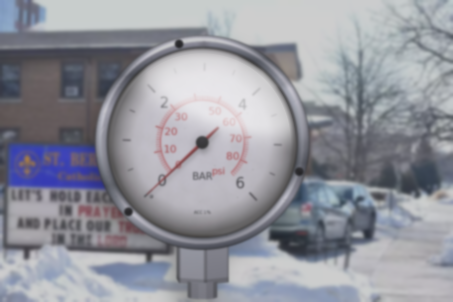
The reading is 0bar
